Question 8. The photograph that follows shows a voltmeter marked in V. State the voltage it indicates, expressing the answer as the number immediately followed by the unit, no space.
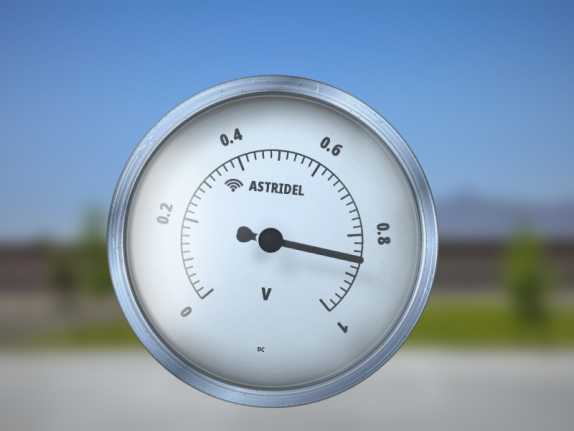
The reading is 0.86V
